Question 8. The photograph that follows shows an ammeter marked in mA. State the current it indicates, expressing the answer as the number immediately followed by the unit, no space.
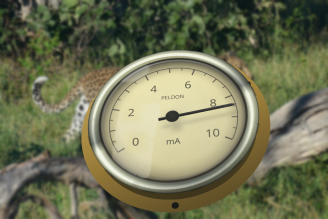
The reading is 8.5mA
